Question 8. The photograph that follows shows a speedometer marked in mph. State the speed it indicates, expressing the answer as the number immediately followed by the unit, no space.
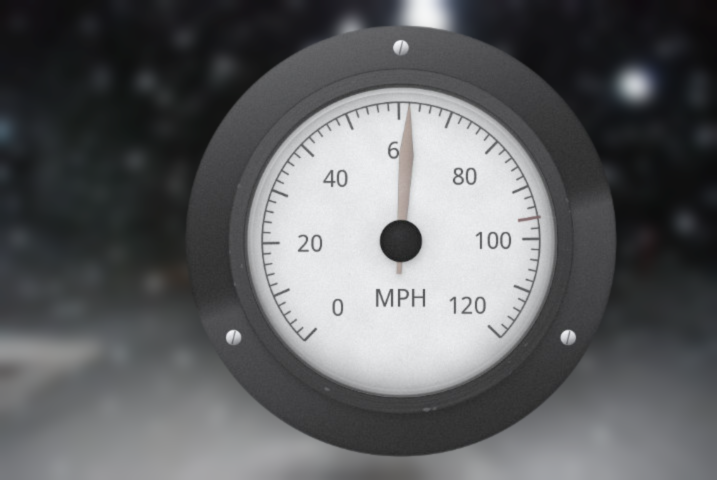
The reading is 62mph
